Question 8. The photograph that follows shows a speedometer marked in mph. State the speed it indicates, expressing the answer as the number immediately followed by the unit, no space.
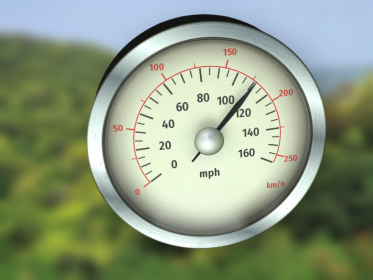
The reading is 110mph
